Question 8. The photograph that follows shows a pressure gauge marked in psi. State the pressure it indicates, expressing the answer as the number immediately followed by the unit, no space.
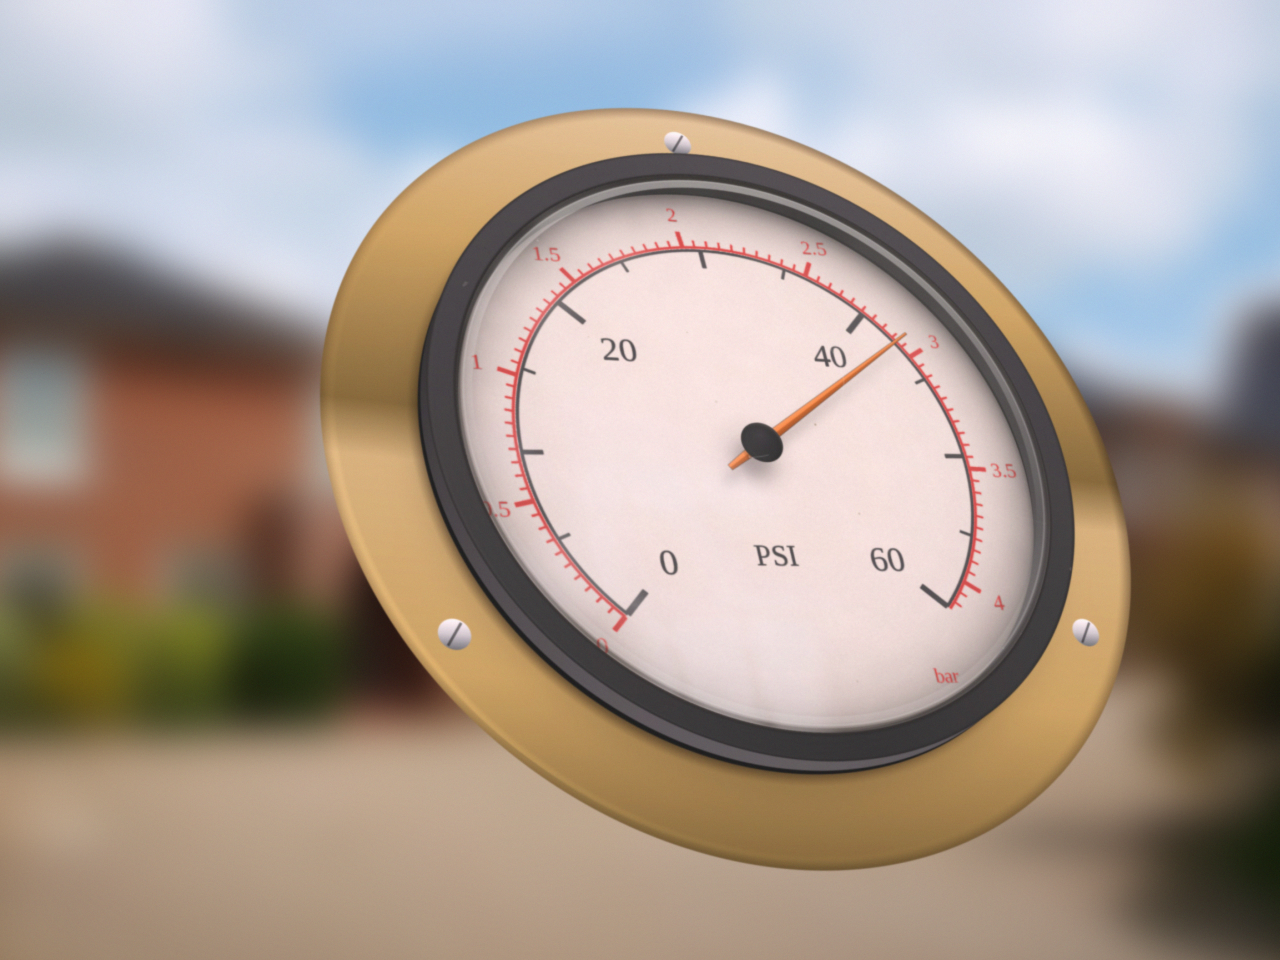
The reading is 42.5psi
